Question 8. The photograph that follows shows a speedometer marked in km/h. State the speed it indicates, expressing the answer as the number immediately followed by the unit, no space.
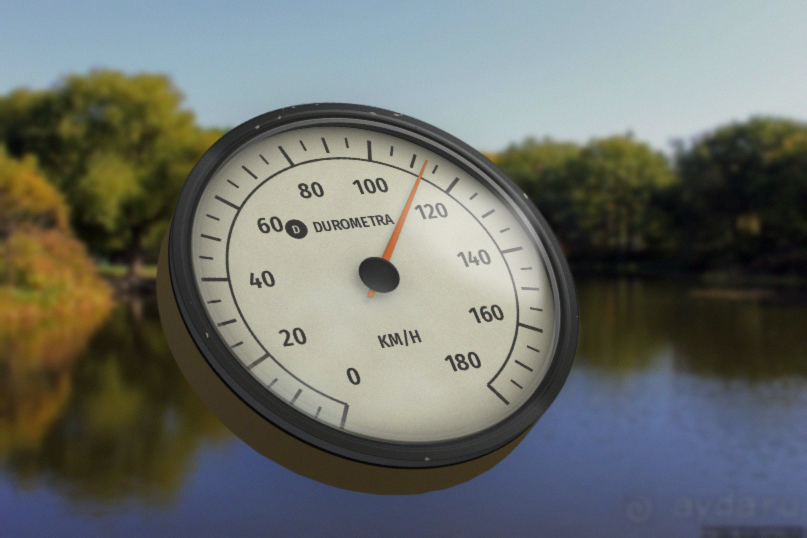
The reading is 112.5km/h
